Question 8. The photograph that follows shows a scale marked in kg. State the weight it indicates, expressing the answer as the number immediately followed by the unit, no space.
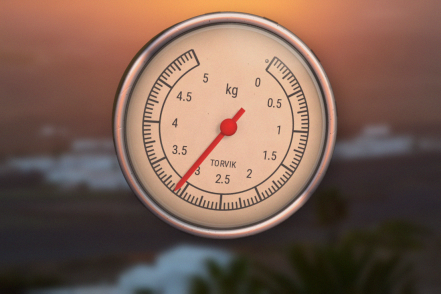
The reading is 3.1kg
